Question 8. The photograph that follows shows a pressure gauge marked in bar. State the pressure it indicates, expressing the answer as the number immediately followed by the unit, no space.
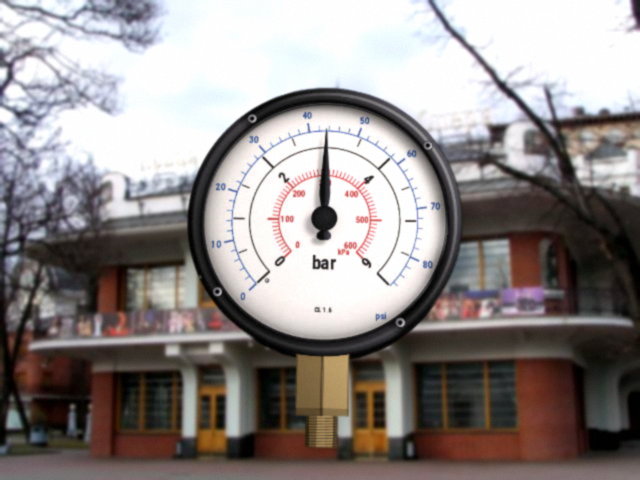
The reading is 3bar
